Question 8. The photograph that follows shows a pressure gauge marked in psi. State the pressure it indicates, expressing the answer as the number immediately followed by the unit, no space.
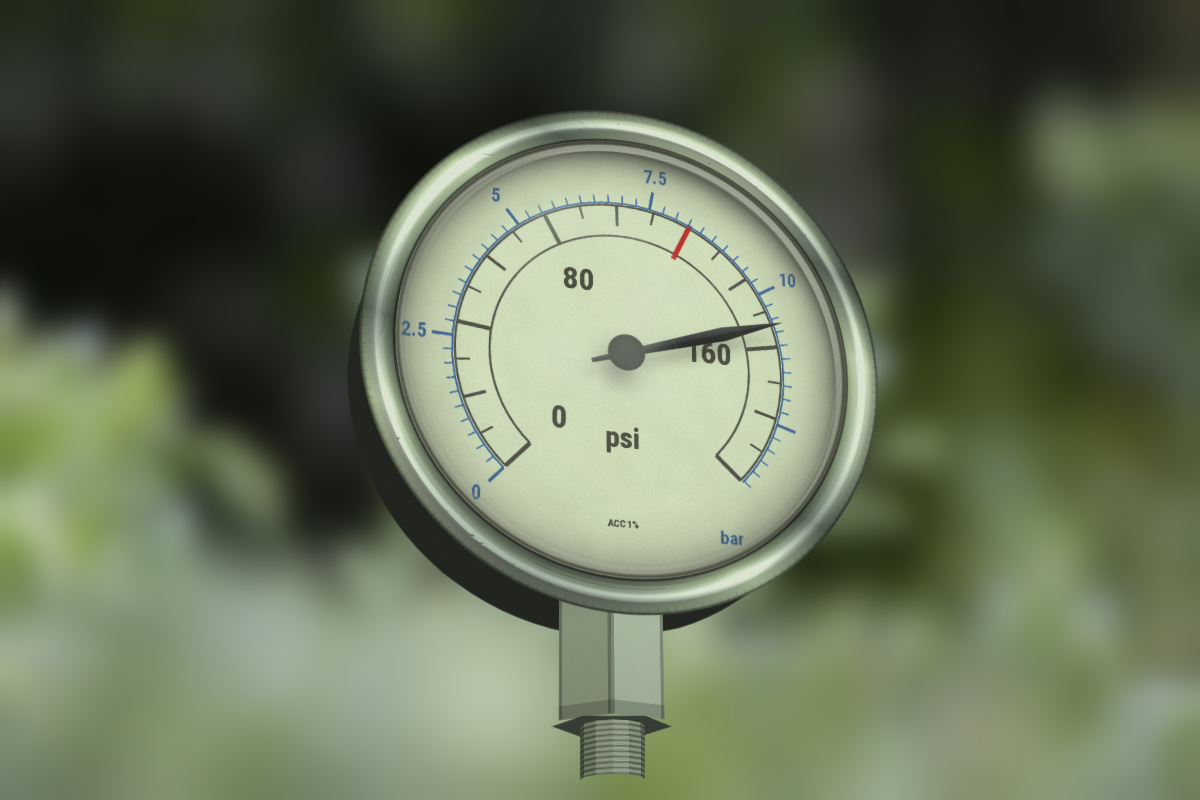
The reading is 155psi
